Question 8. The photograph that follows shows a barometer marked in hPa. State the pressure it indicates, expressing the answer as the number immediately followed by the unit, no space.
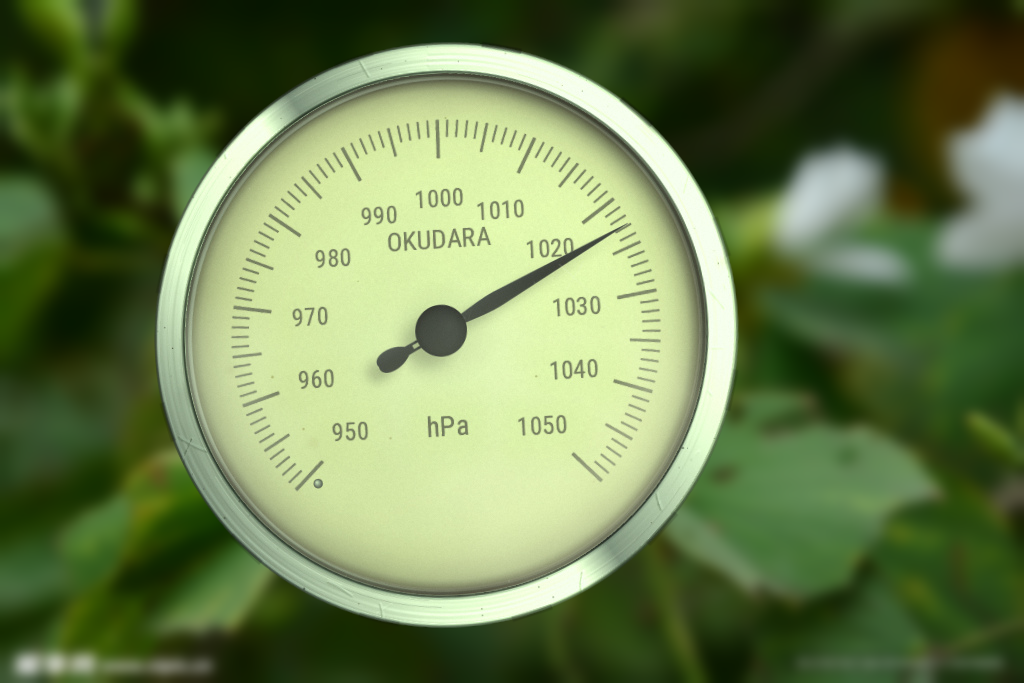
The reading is 1023hPa
